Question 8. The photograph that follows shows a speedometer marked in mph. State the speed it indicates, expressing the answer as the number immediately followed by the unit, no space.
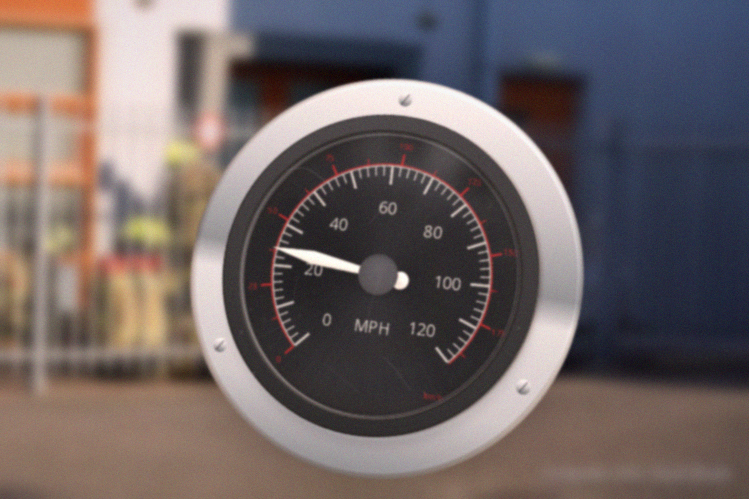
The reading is 24mph
